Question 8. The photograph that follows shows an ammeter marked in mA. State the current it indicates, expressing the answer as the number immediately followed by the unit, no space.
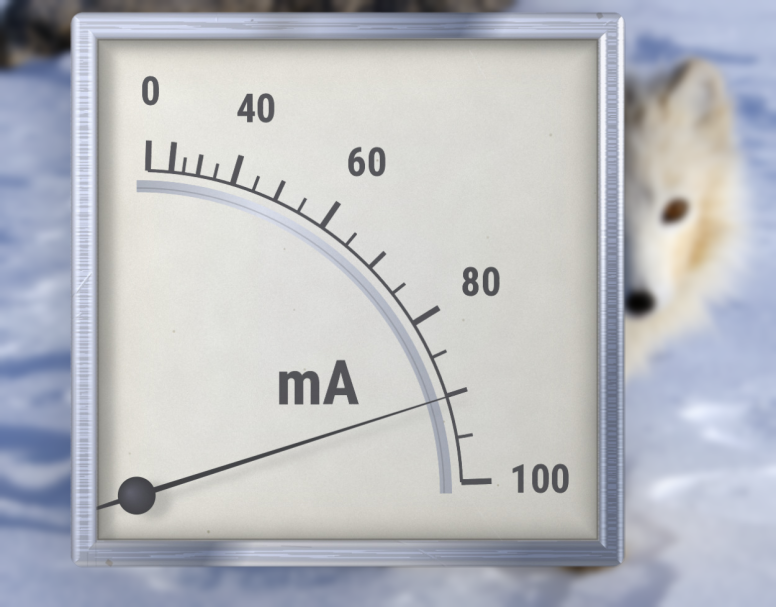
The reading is 90mA
